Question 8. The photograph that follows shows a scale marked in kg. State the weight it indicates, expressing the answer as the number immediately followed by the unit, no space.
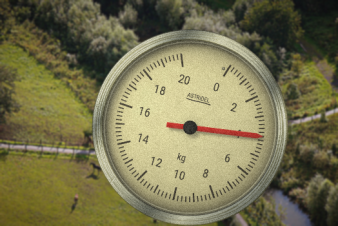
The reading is 4kg
